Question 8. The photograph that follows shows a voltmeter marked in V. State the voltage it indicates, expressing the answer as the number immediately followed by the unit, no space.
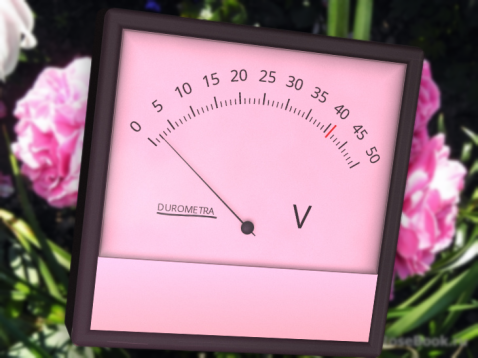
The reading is 2V
